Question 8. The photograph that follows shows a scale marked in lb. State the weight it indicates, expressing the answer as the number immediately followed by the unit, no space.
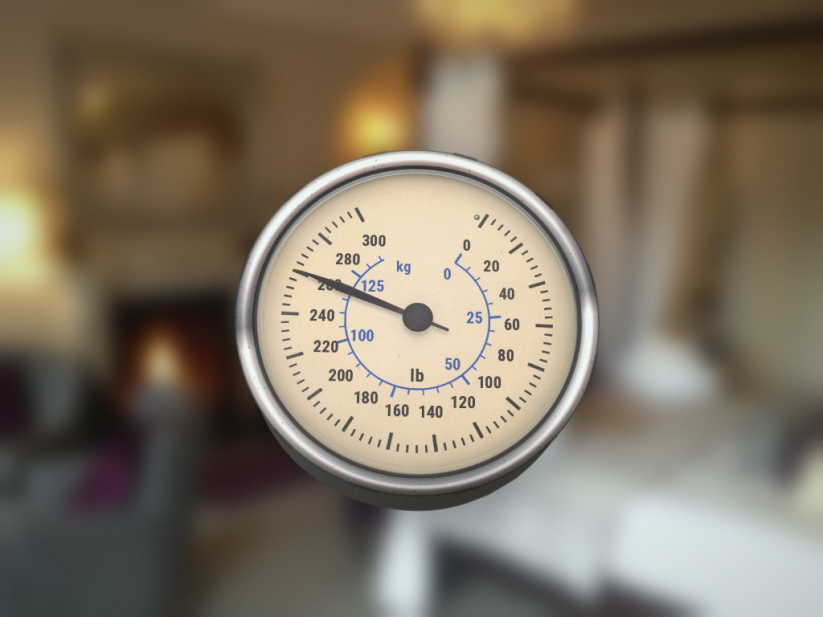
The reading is 260lb
